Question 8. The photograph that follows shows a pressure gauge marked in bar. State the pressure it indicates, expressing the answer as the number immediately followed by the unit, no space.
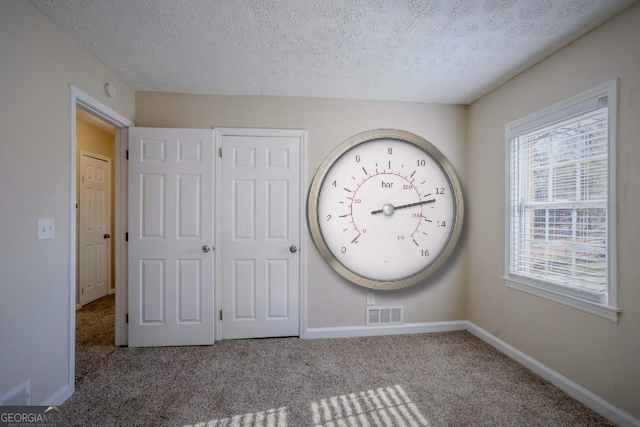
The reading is 12.5bar
